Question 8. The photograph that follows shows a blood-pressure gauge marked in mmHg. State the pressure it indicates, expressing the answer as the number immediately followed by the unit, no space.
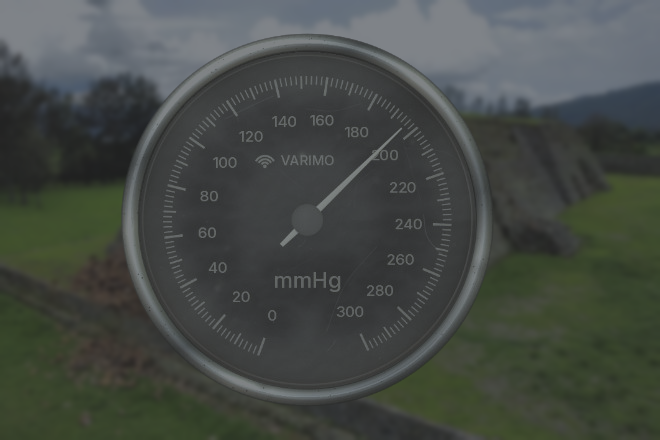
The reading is 196mmHg
